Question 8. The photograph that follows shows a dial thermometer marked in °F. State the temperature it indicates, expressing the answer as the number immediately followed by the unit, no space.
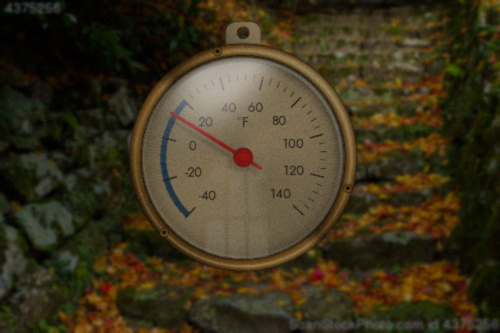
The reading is 12°F
